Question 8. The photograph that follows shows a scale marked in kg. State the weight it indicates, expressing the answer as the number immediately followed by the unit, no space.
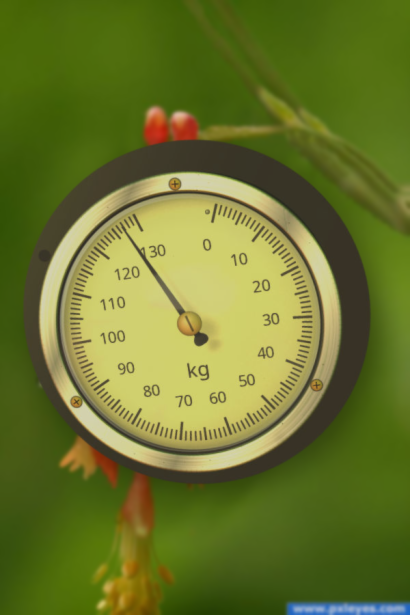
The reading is 127kg
